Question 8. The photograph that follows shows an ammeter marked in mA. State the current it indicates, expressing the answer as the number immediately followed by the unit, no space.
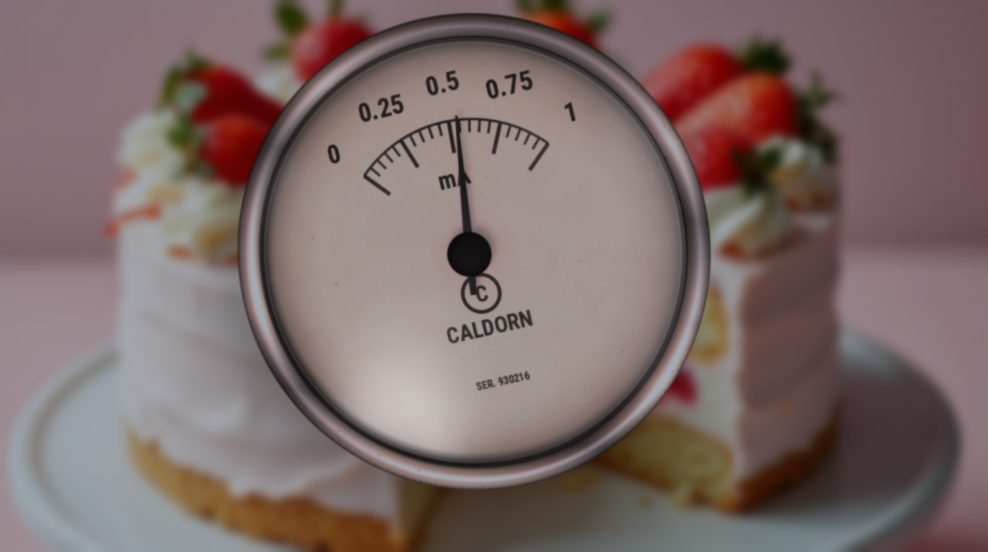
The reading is 0.55mA
